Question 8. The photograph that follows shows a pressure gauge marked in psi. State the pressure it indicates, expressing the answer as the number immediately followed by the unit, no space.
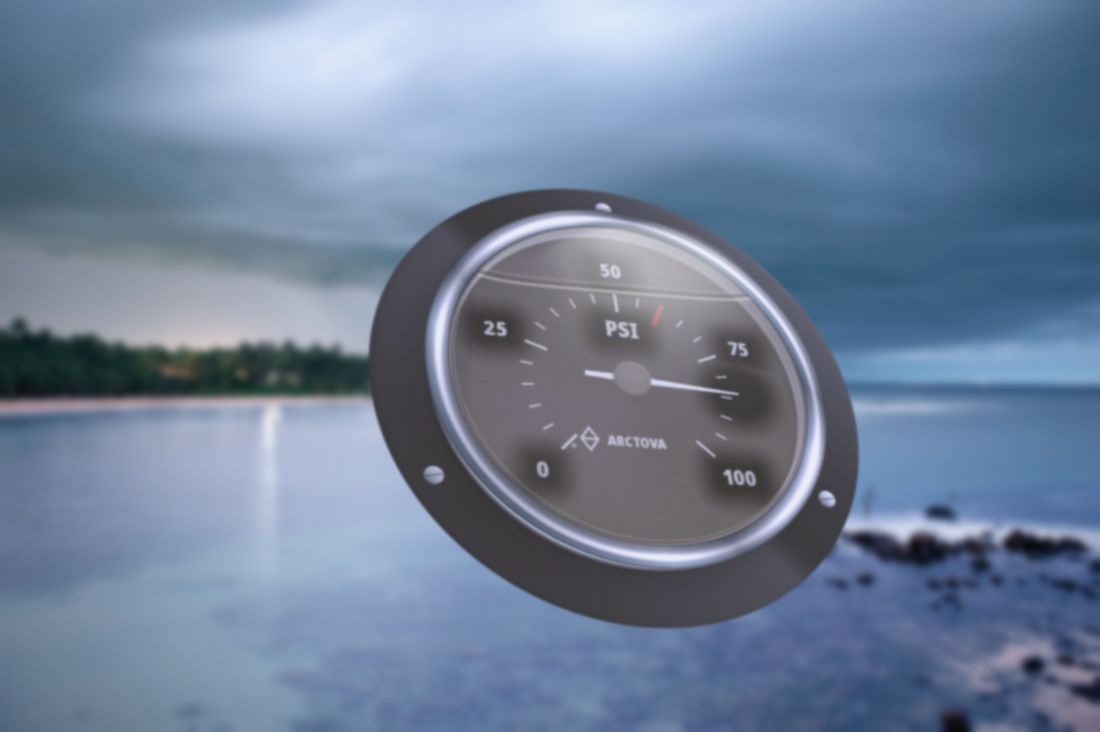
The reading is 85psi
